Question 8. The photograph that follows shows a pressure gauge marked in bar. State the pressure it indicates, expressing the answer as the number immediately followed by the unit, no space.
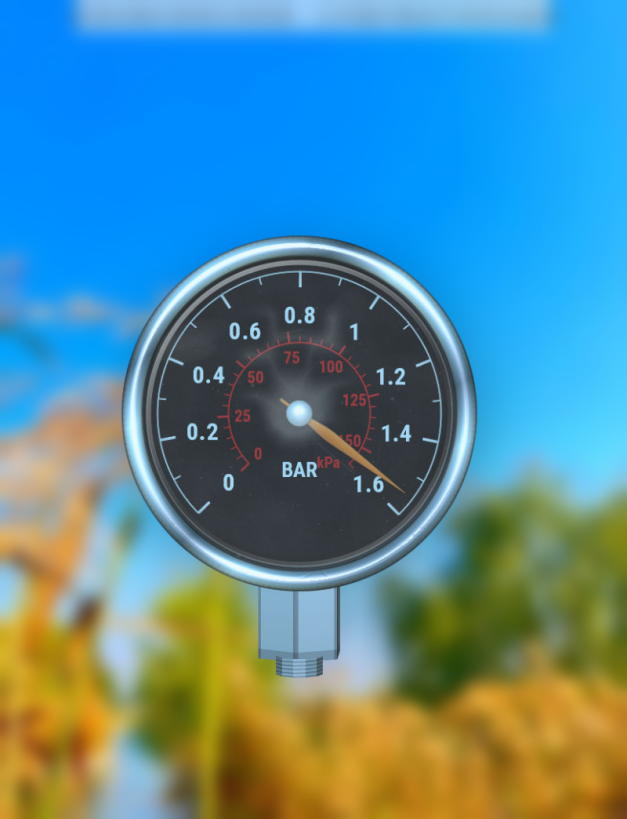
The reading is 1.55bar
